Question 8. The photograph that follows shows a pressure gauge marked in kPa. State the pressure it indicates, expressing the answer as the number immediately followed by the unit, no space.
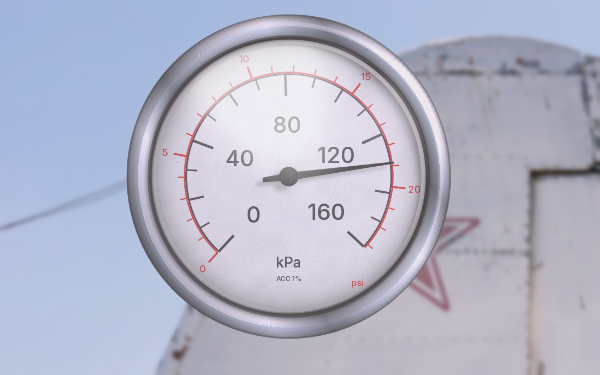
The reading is 130kPa
